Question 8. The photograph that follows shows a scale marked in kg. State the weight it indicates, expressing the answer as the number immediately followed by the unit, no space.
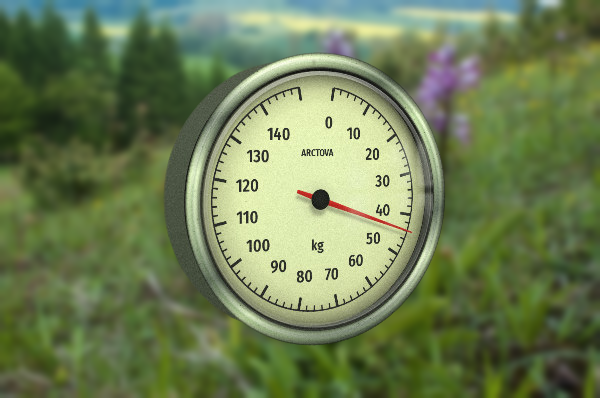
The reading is 44kg
